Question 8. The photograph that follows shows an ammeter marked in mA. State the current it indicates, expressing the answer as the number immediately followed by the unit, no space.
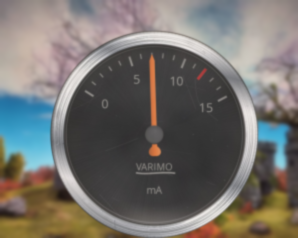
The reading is 7mA
